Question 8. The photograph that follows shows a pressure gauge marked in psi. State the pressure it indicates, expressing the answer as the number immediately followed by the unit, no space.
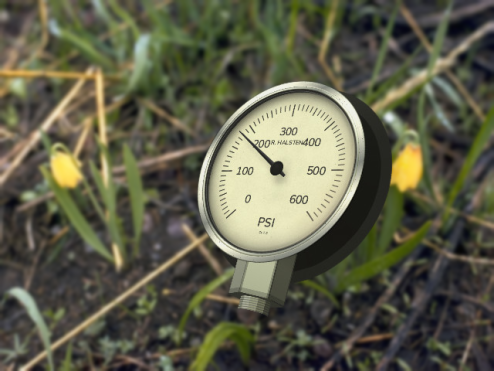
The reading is 180psi
